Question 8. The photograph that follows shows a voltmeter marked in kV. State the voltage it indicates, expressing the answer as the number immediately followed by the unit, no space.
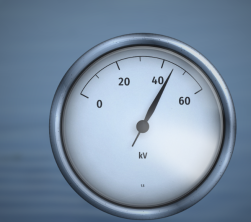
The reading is 45kV
